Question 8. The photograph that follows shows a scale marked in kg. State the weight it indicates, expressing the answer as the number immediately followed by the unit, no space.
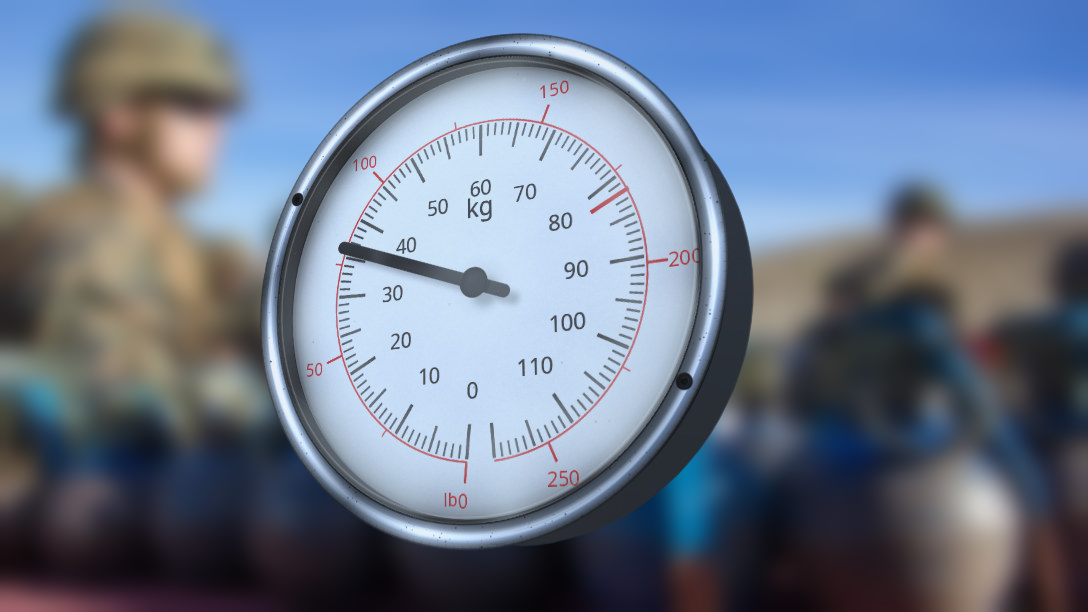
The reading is 36kg
